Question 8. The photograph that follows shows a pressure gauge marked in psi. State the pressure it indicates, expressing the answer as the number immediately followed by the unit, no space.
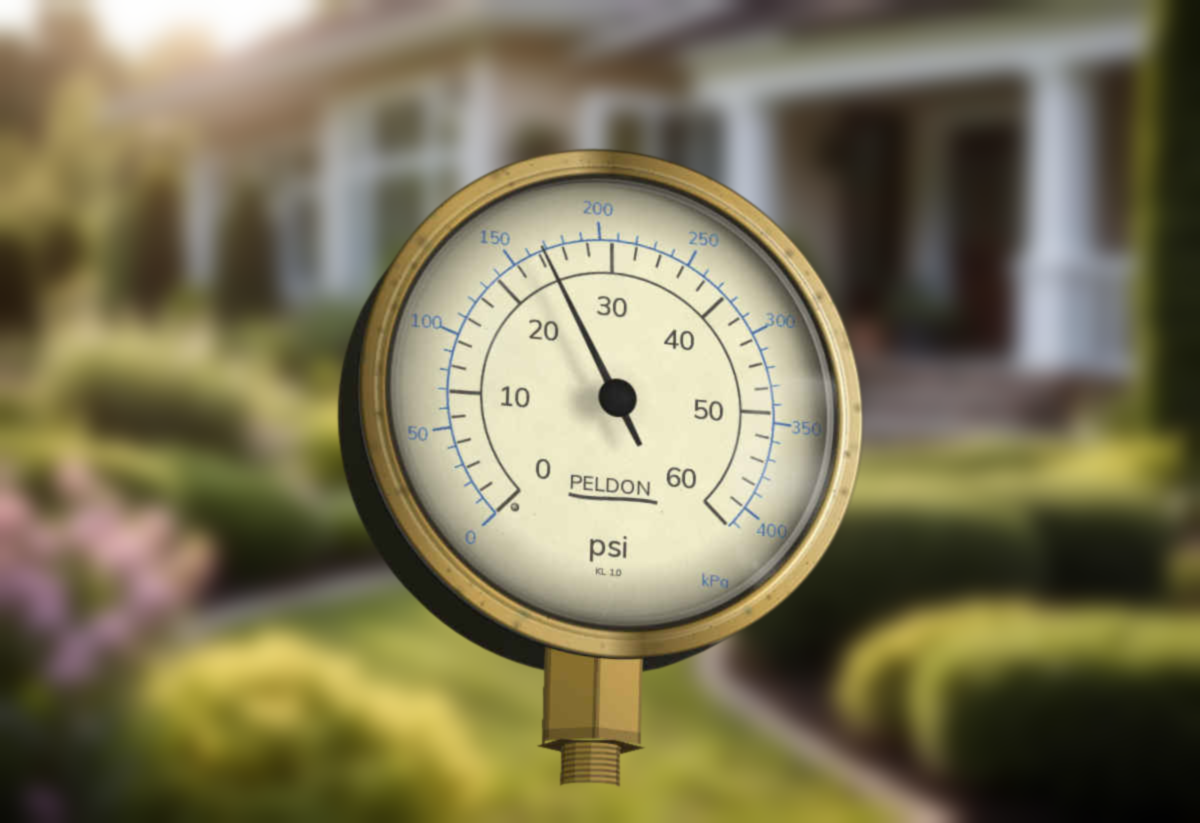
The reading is 24psi
